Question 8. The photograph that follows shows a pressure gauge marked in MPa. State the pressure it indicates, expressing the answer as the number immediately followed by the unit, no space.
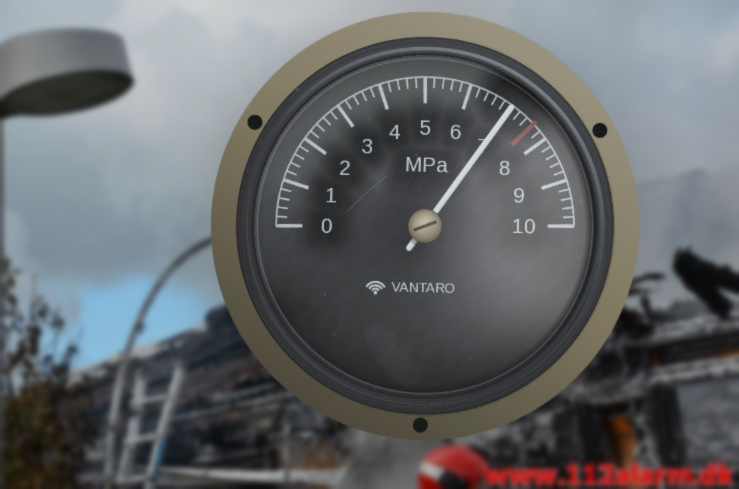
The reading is 7MPa
